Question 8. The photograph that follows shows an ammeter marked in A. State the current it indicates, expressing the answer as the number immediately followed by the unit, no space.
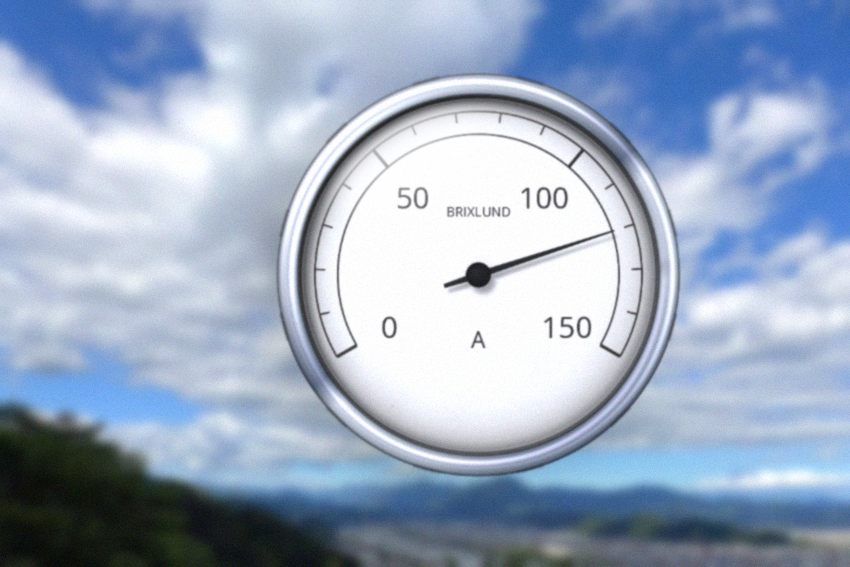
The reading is 120A
